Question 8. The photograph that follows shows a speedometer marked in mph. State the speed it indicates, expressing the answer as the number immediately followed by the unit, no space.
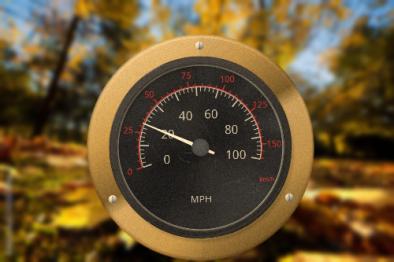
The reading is 20mph
